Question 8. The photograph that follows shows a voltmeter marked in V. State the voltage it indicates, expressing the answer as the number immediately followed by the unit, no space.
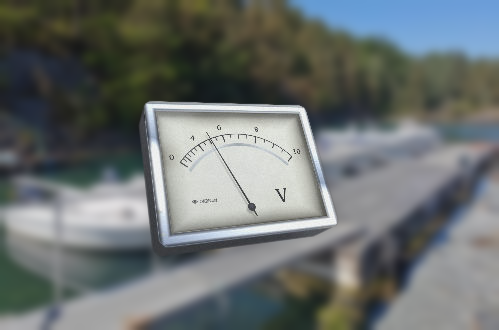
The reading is 5V
